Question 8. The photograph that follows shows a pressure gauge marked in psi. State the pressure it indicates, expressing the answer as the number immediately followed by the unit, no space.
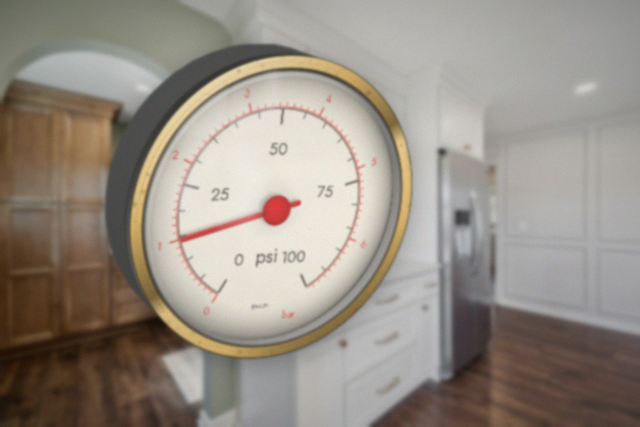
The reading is 15psi
